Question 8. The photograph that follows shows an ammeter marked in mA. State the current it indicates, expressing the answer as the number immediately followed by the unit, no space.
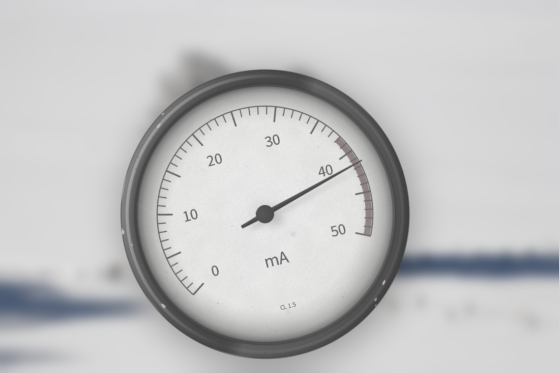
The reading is 41.5mA
